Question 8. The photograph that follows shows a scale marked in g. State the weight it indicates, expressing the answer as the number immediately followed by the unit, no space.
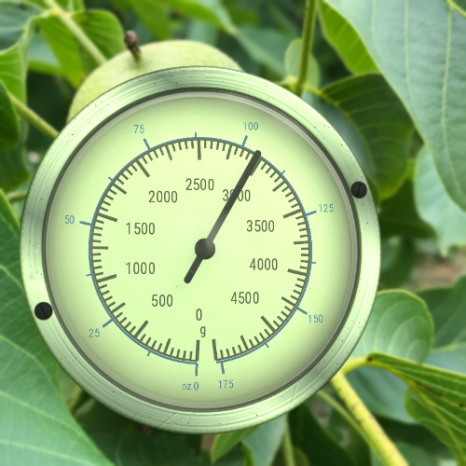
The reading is 2950g
